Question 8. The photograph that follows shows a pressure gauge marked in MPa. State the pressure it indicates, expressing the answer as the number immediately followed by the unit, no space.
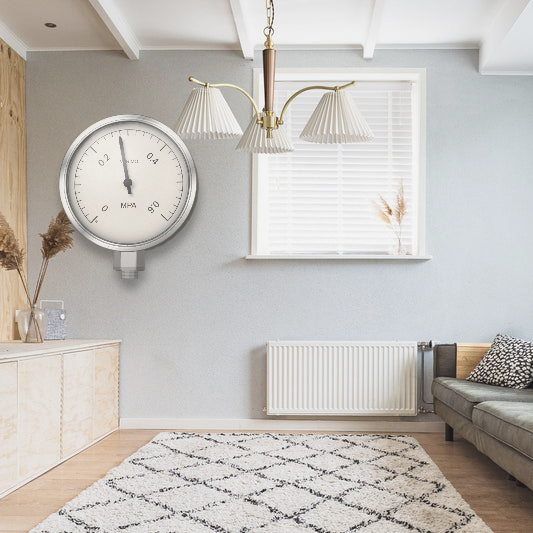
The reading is 0.28MPa
